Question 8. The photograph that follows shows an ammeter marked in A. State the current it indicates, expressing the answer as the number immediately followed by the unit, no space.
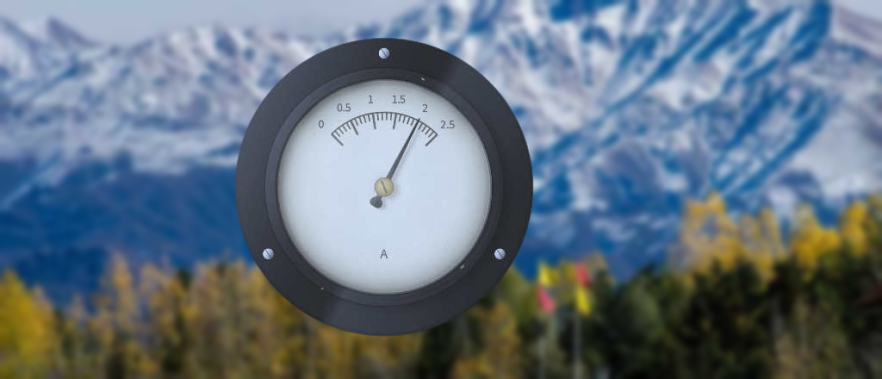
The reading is 2A
